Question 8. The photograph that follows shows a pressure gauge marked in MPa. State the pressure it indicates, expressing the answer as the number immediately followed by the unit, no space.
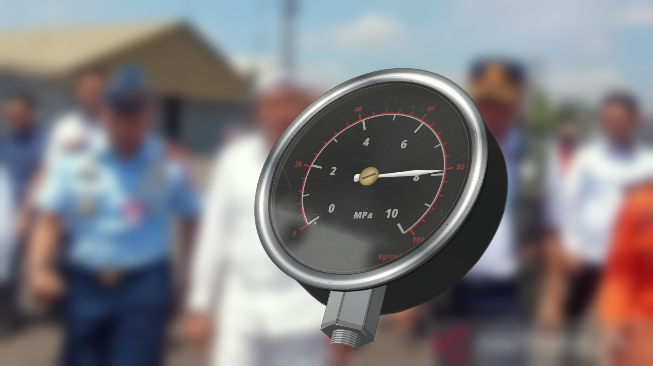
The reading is 8MPa
